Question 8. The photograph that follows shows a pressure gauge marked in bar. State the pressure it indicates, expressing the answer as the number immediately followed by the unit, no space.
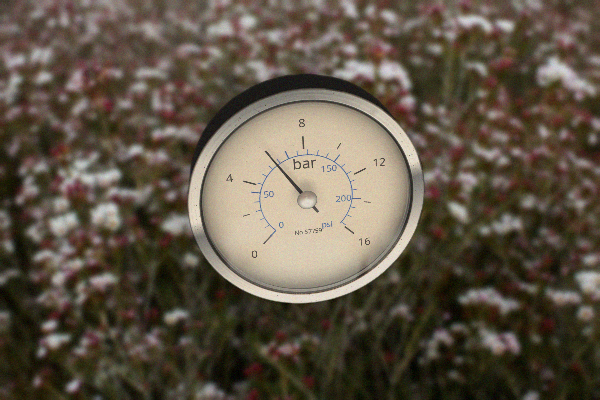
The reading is 6bar
